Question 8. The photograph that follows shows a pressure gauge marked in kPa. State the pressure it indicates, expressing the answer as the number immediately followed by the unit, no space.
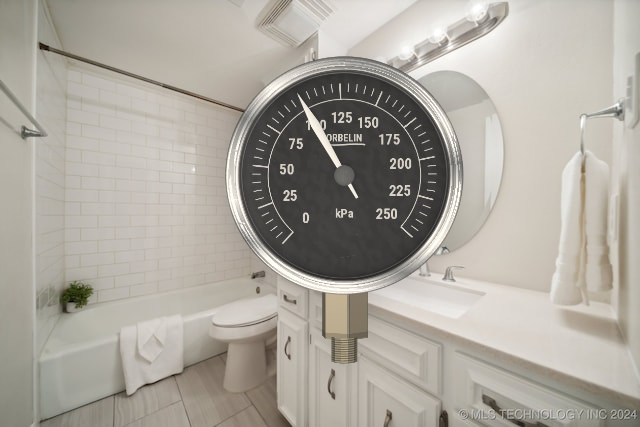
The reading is 100kPa
